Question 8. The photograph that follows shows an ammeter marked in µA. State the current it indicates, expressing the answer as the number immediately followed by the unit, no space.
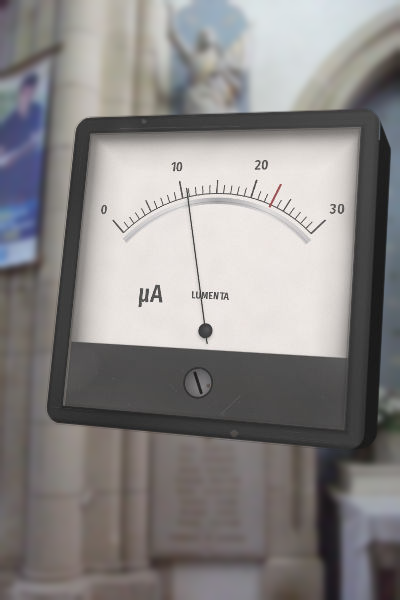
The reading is 11µA
